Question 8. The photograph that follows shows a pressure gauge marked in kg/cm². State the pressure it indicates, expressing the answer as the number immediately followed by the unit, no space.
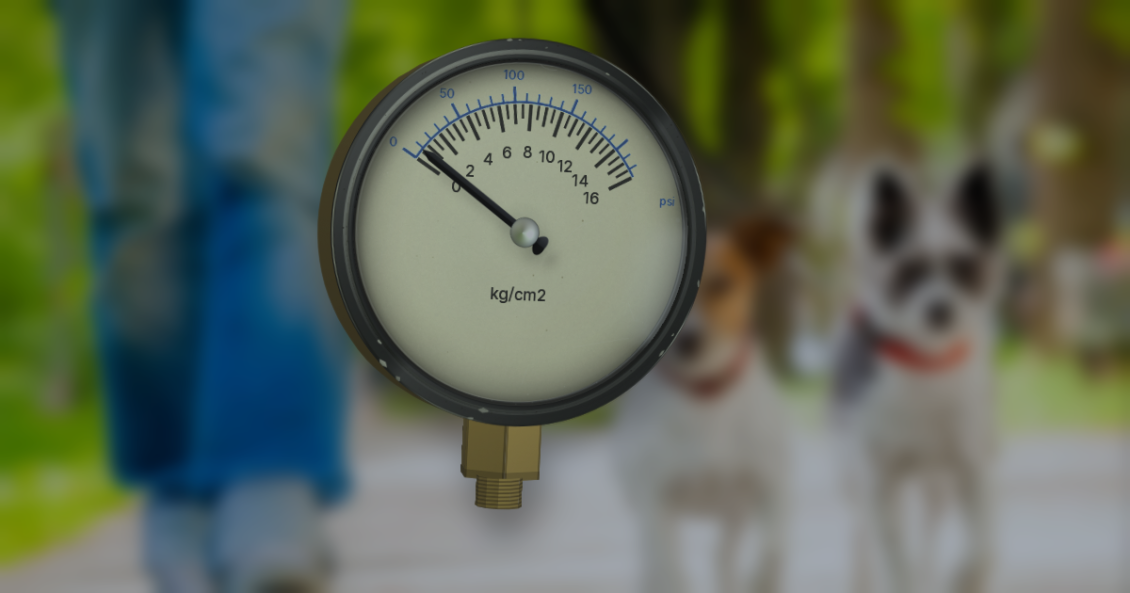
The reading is 0.5kg/cm²
